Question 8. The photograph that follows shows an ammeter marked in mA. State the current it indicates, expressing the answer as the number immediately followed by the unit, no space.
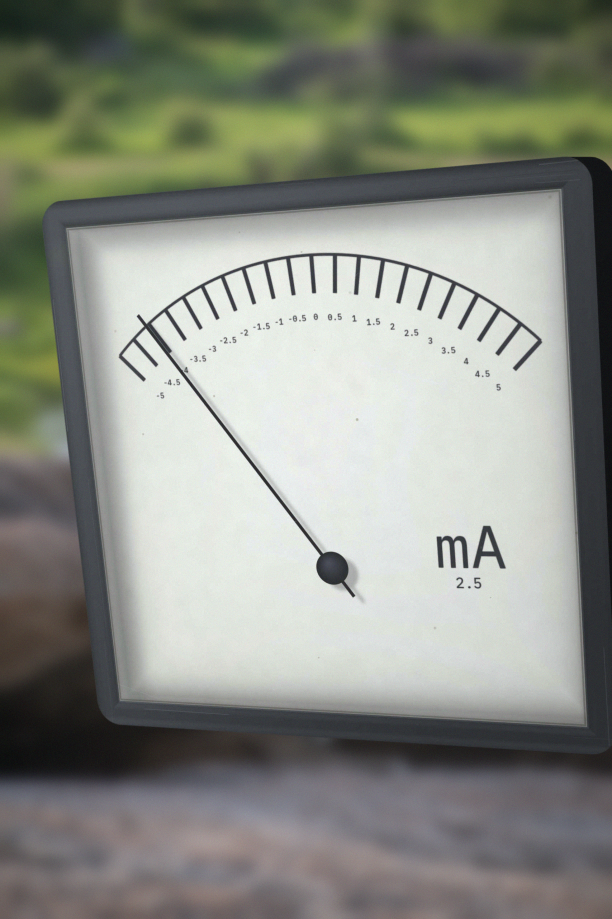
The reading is -4mA
